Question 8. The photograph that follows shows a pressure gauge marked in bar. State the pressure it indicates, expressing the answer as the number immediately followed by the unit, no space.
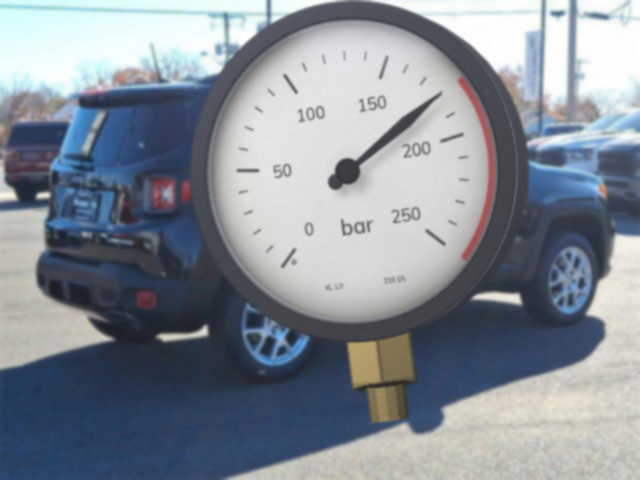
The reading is 180bar
